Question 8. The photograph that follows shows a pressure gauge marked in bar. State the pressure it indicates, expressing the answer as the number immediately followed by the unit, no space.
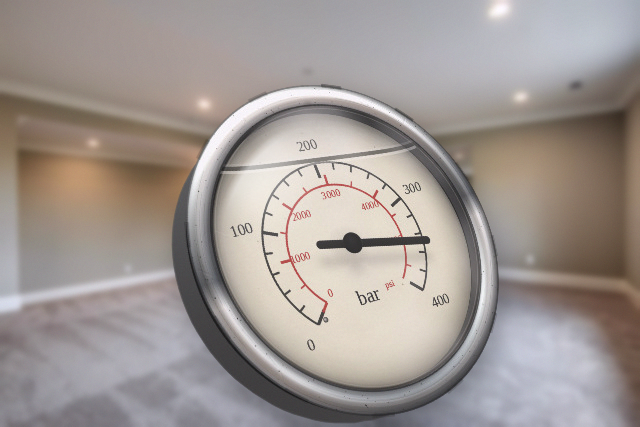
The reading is 350bar
